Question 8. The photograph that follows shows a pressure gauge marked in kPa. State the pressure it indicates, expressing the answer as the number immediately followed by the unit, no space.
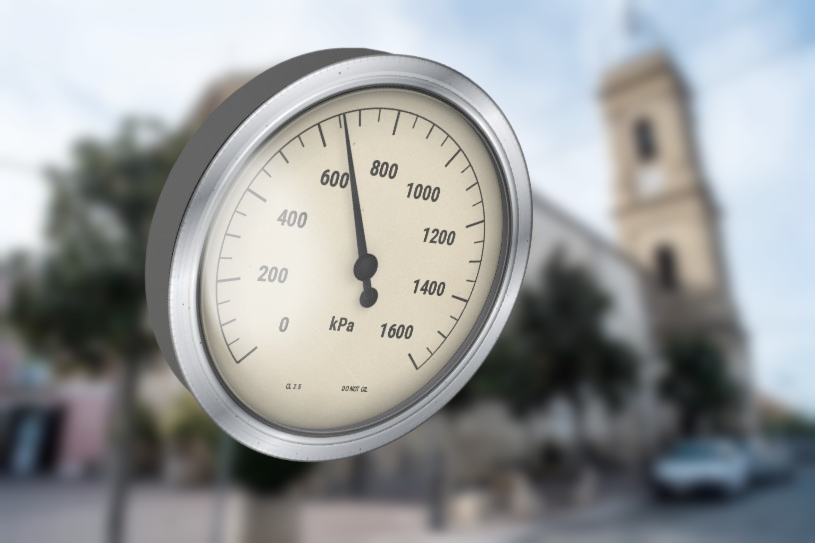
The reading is 650kPa
